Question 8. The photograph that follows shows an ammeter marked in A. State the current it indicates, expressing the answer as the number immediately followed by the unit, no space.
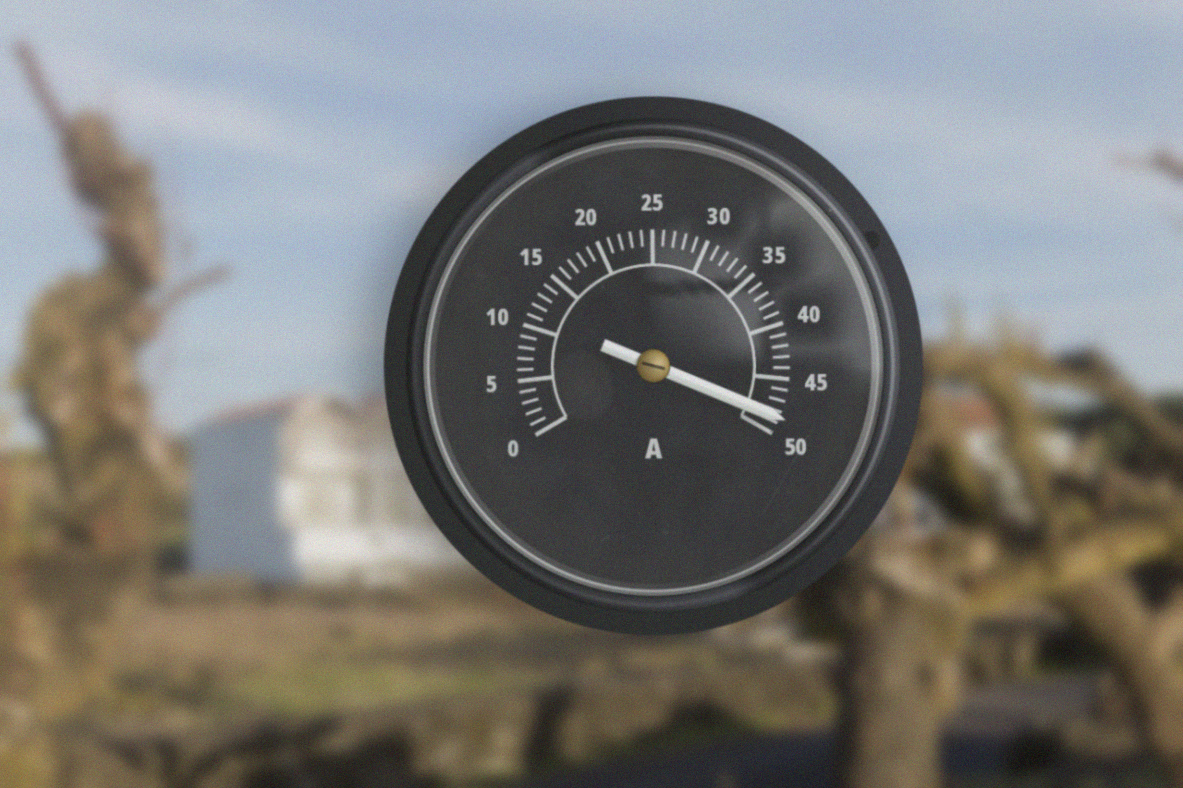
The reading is 48.5A
